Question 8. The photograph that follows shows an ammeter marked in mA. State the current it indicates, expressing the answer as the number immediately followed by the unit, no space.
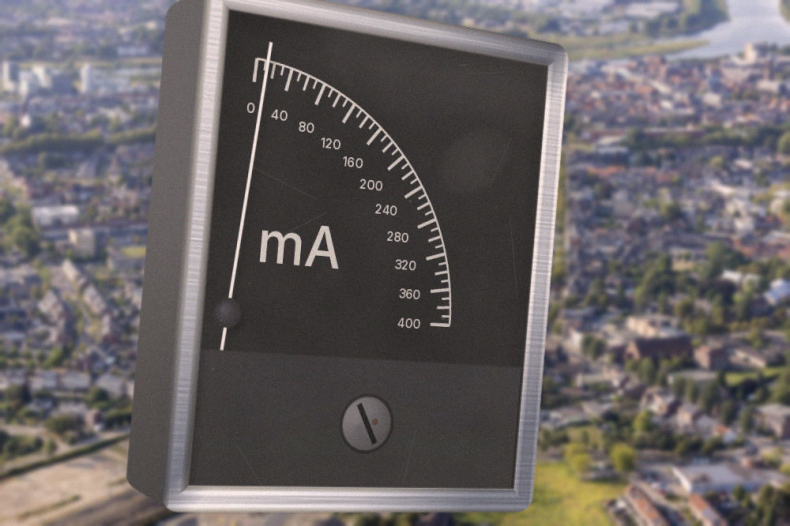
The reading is 10mA
